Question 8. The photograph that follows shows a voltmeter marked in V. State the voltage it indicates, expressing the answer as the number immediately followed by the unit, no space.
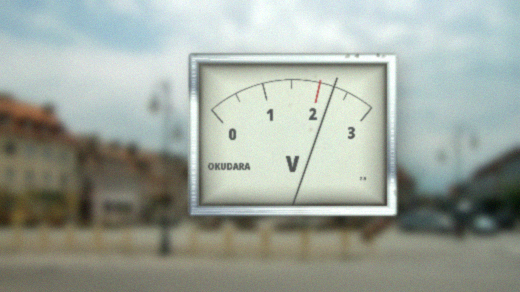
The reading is 2.25V
